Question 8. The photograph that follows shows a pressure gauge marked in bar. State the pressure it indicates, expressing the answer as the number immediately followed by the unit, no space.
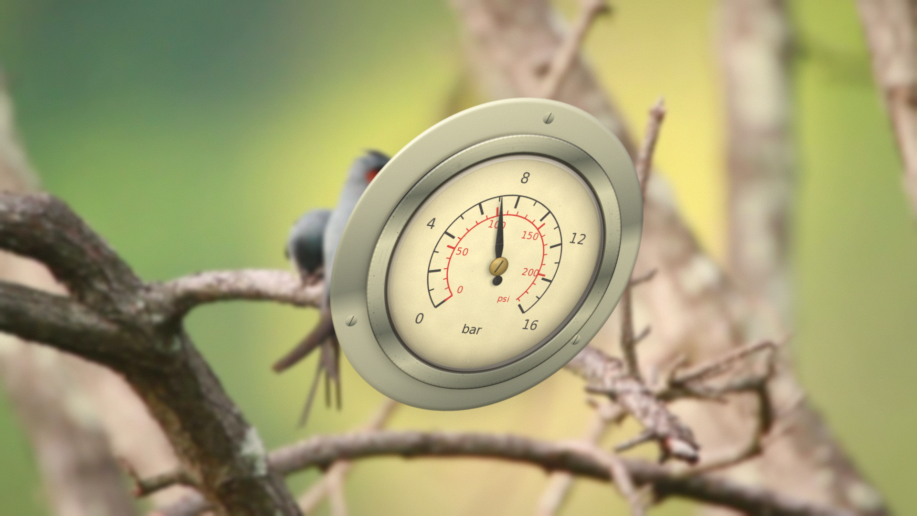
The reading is 7bar
